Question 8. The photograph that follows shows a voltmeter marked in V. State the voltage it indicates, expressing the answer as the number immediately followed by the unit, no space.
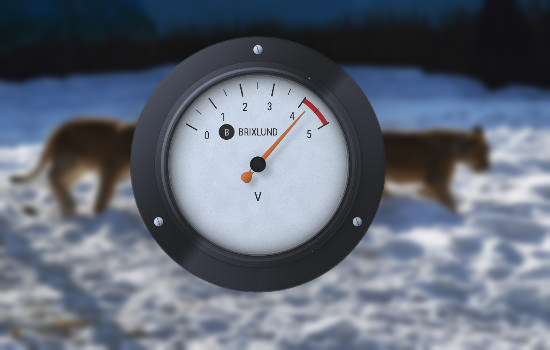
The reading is 4.25V
